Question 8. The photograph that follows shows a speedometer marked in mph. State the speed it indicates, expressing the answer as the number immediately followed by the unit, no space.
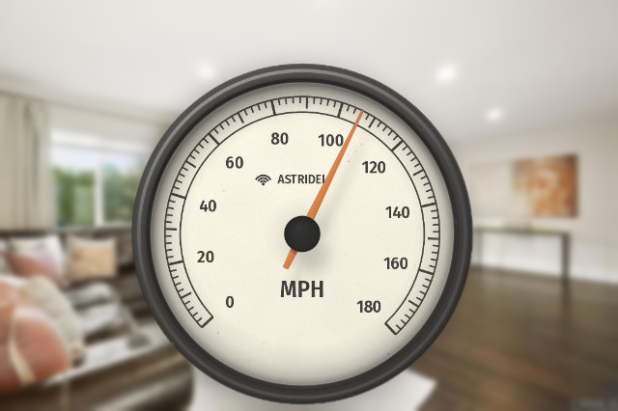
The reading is 106mph
